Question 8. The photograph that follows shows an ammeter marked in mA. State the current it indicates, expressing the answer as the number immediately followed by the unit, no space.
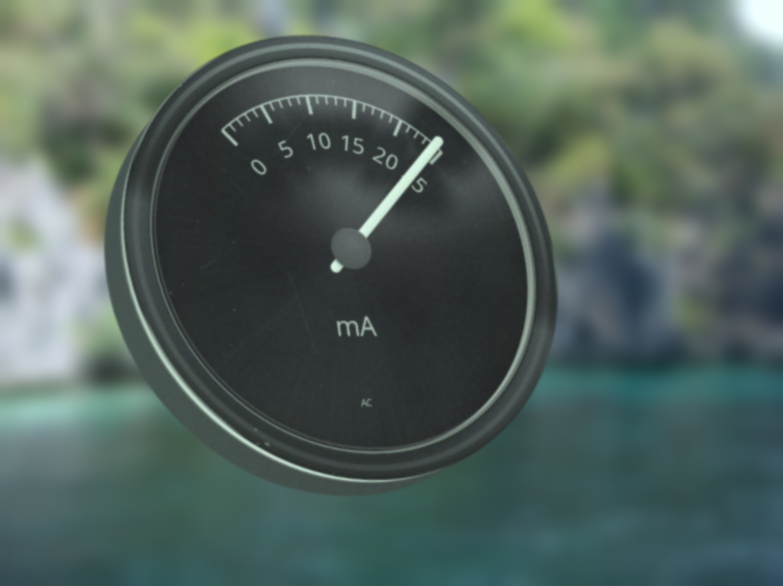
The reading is 24mA
